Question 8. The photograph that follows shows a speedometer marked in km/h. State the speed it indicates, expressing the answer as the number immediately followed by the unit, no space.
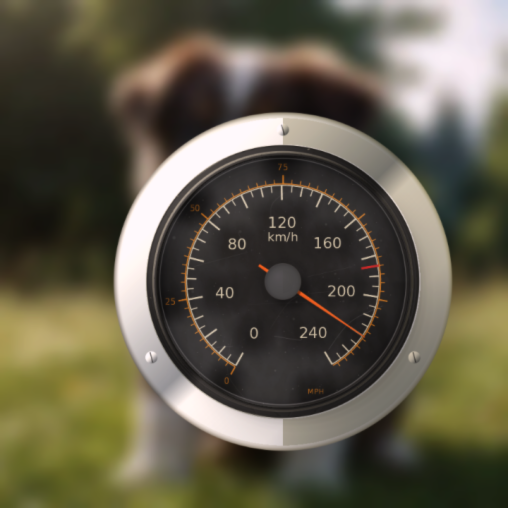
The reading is 220km/h
